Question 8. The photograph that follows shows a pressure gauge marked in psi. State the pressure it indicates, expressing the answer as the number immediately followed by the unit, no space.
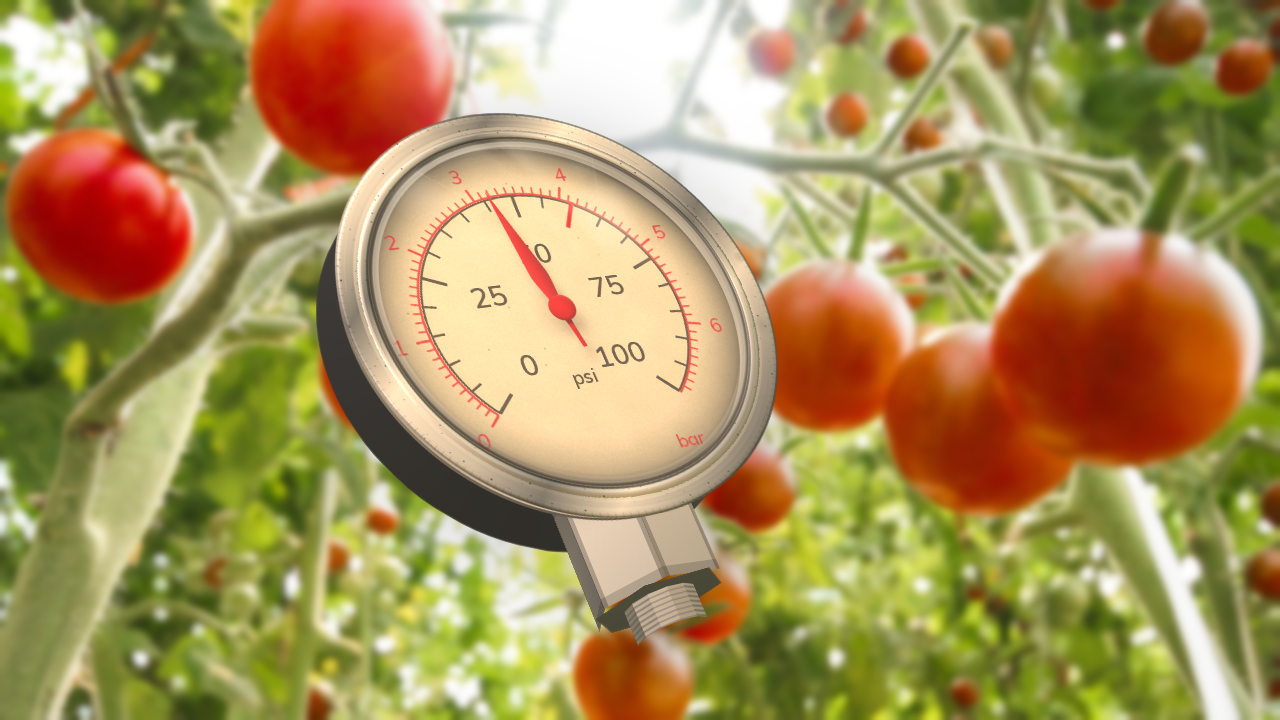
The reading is 45psi
